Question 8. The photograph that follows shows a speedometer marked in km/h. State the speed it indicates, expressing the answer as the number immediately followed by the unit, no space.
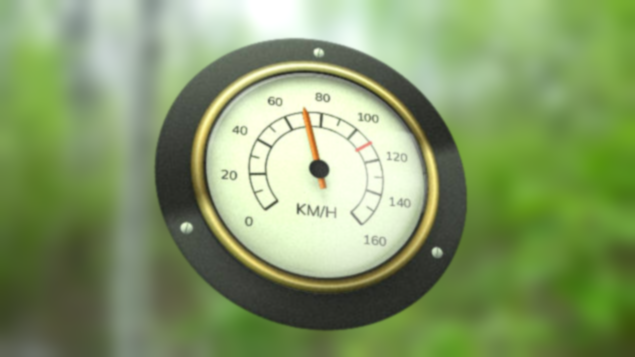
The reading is 70km/h
